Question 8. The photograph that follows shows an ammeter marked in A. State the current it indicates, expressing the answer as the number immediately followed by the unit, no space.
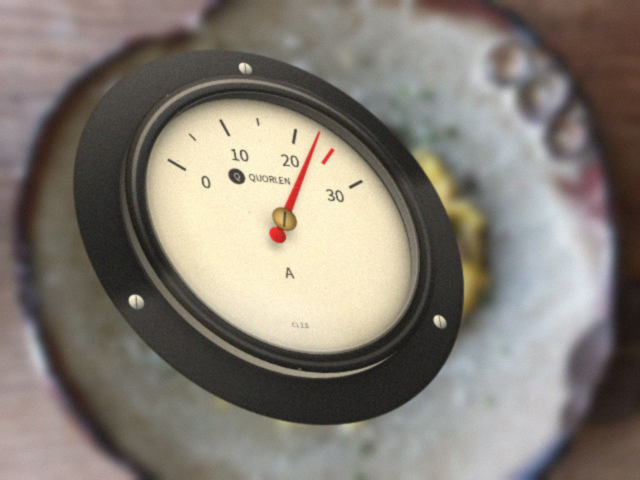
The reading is 22.5A
